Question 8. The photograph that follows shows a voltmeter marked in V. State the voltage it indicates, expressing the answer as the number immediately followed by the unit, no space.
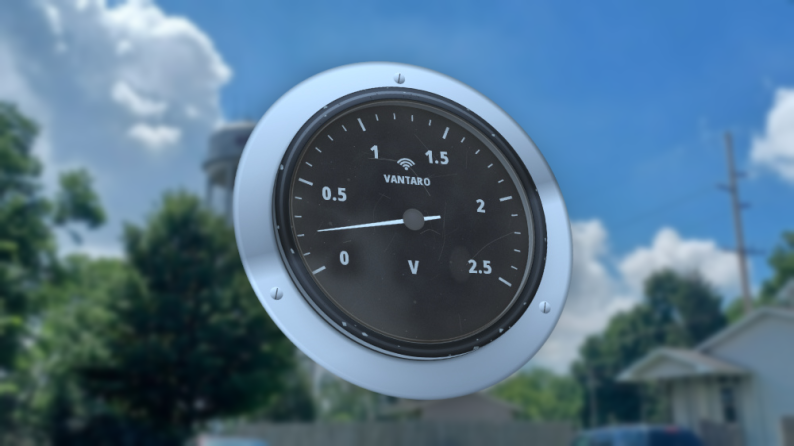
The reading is 0.2V
